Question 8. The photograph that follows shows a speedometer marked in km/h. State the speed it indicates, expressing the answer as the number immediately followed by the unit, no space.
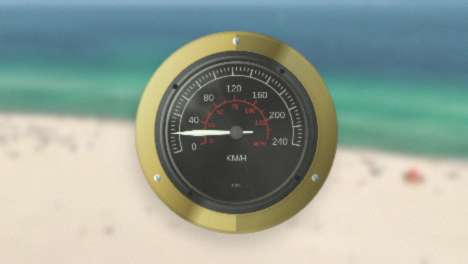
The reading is 20km/h
